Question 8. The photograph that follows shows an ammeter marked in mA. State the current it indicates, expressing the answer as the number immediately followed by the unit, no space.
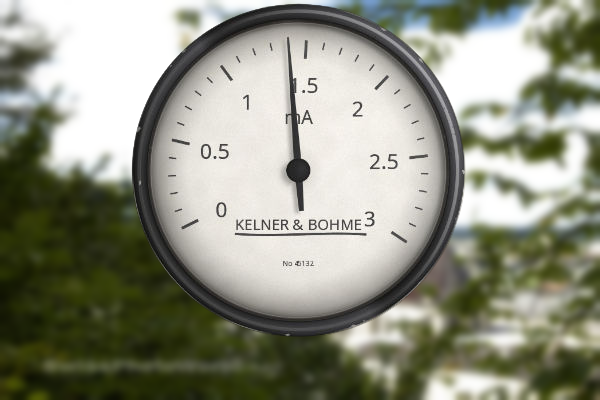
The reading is 1.4mA
